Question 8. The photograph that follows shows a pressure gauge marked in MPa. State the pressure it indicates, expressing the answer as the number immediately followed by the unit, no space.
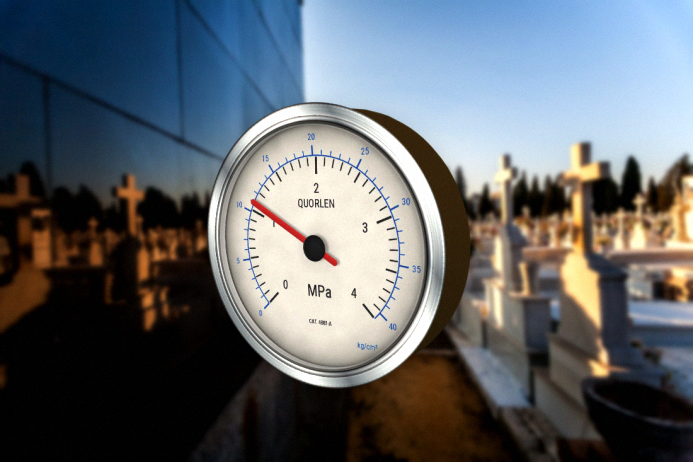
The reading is 1.1MPa
